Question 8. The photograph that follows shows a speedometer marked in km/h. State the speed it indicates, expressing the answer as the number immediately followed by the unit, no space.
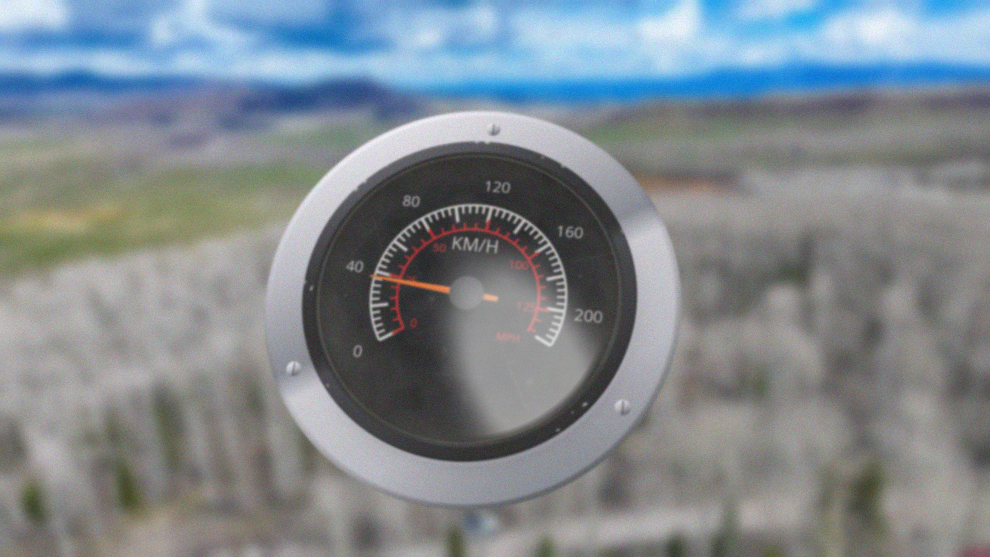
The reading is 36km/h
